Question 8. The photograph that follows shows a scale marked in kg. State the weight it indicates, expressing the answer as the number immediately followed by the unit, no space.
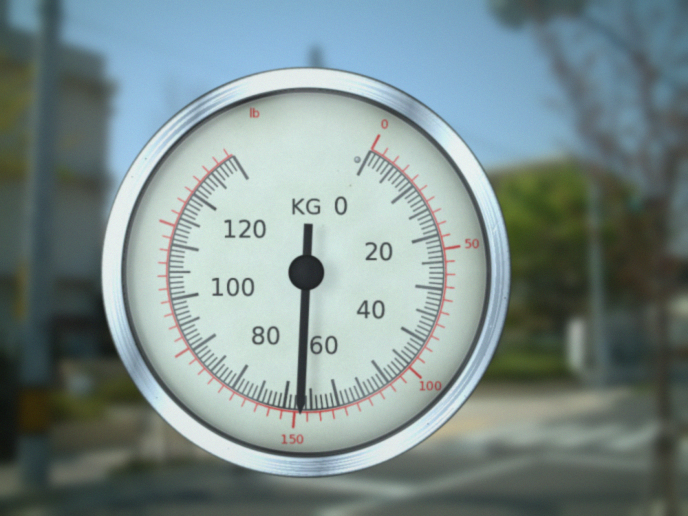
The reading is 67kg
